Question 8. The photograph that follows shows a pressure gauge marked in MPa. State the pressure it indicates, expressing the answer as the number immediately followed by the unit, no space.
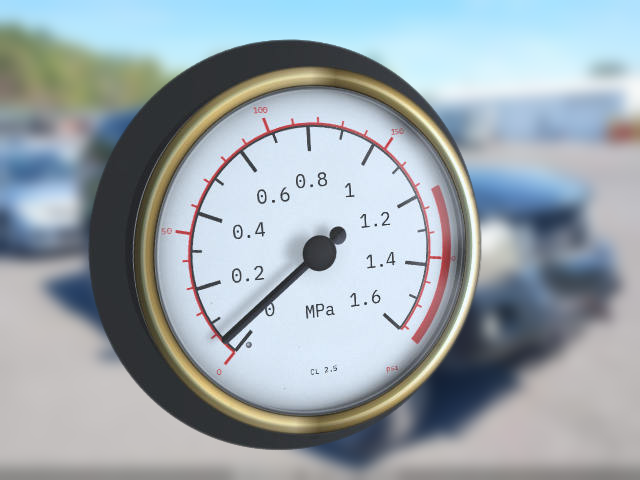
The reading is 0.05MPa
